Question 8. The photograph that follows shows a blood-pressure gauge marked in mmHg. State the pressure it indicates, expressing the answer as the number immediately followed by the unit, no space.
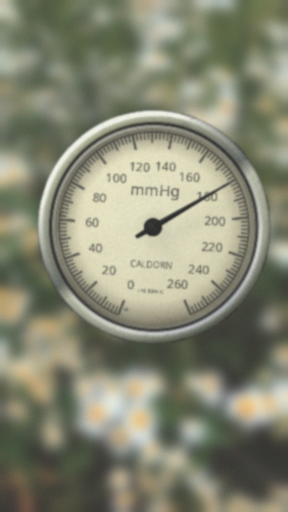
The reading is 180mmHg
